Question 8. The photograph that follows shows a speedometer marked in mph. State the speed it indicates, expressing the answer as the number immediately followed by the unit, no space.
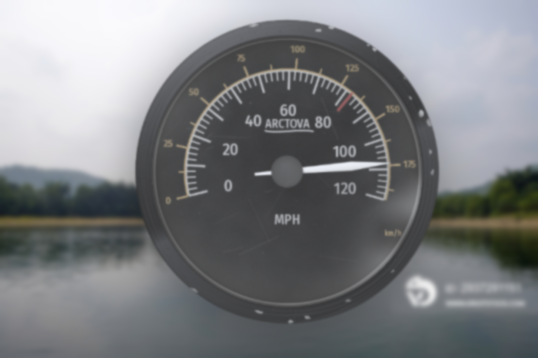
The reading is 108mph
